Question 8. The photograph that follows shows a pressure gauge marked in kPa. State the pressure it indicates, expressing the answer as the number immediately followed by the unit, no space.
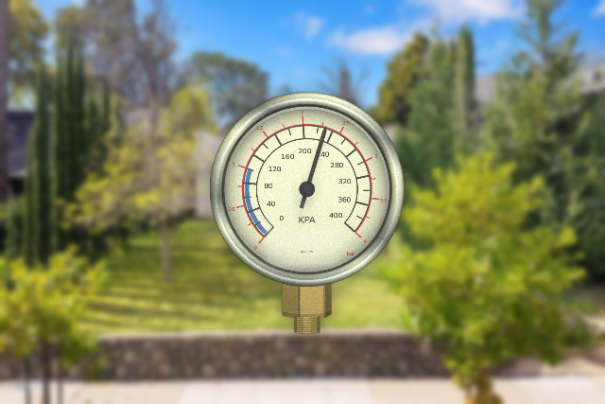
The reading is 230kPa
